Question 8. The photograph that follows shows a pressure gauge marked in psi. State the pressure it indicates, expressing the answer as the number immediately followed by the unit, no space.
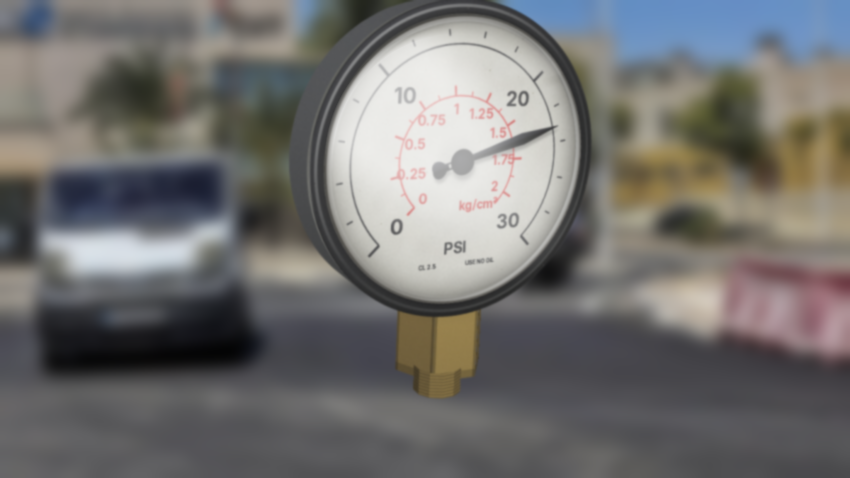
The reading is 23psi
